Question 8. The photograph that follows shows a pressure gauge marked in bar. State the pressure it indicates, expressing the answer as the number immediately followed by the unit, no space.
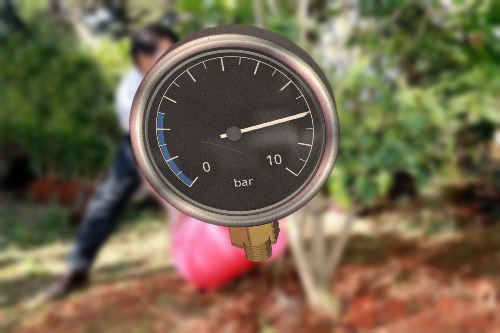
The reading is 8bar
